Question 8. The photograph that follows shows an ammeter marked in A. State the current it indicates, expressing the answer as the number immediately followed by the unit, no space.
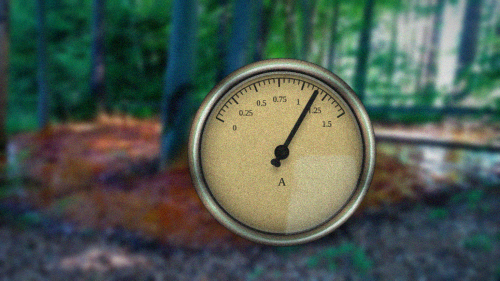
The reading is 1.15A
